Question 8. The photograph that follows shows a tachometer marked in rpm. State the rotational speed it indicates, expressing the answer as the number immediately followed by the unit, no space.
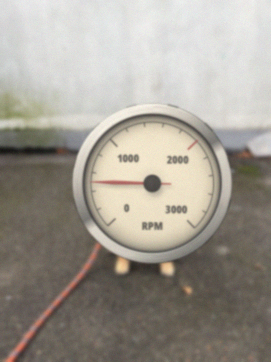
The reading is 500rpm
